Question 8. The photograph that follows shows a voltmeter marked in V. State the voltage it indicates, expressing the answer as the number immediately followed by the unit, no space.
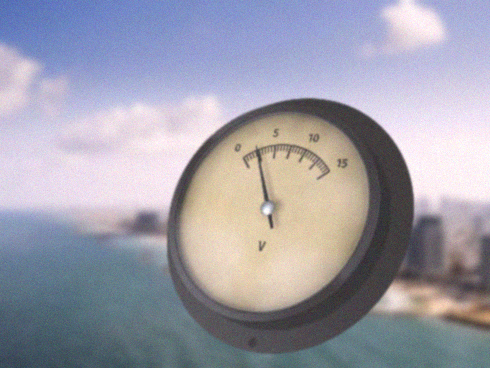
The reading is 2.5V
